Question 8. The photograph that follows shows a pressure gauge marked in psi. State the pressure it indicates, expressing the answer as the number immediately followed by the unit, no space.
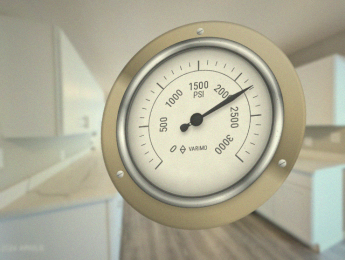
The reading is 2200psi
